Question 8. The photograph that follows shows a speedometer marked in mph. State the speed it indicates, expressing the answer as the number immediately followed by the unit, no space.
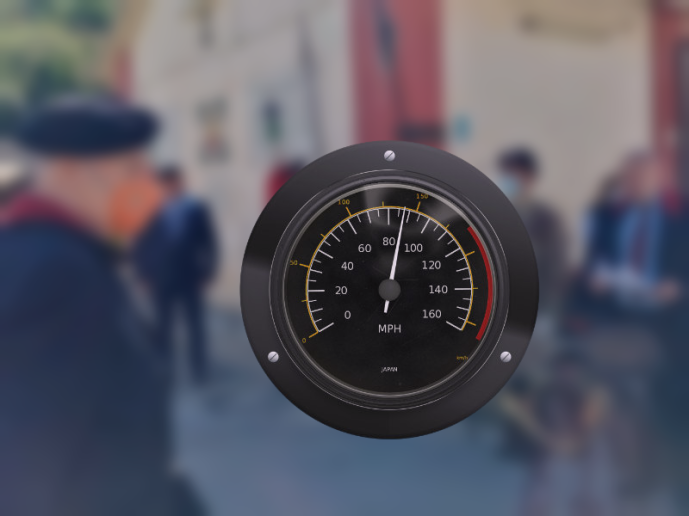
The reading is 87.5mph
